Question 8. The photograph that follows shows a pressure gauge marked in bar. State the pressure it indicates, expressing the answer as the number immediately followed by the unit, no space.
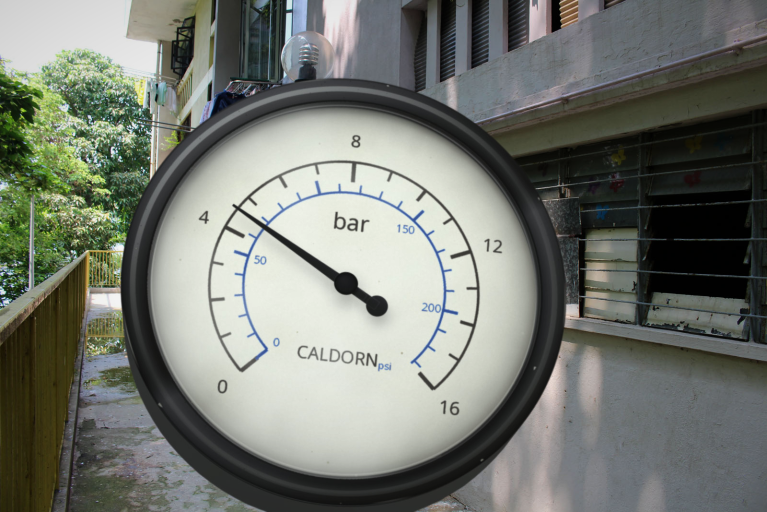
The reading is 4.5bar
